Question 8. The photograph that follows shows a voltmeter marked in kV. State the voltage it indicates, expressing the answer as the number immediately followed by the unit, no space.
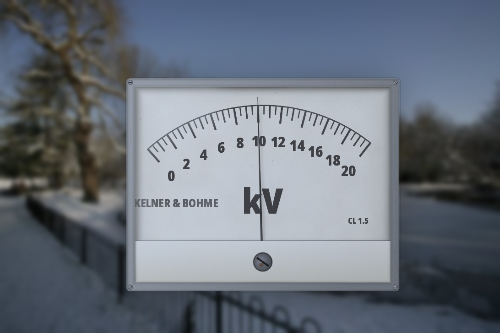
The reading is 10kV
